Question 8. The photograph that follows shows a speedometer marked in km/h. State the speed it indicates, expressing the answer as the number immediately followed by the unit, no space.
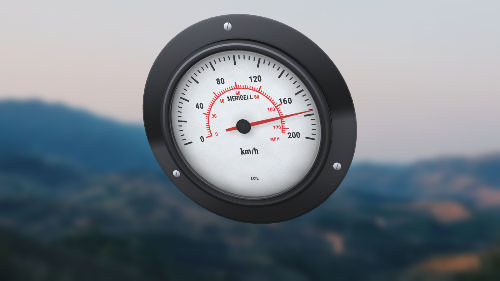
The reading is 176km/h
